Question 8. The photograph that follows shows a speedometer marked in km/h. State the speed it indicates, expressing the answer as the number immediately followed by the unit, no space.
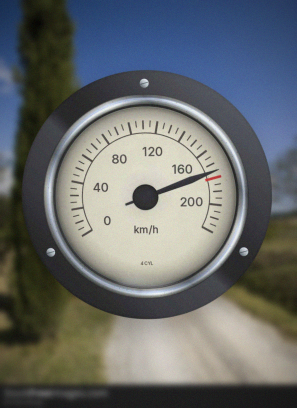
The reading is 175km/h
